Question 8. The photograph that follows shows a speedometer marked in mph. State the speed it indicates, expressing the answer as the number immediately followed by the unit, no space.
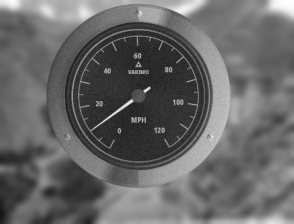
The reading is 10mph
